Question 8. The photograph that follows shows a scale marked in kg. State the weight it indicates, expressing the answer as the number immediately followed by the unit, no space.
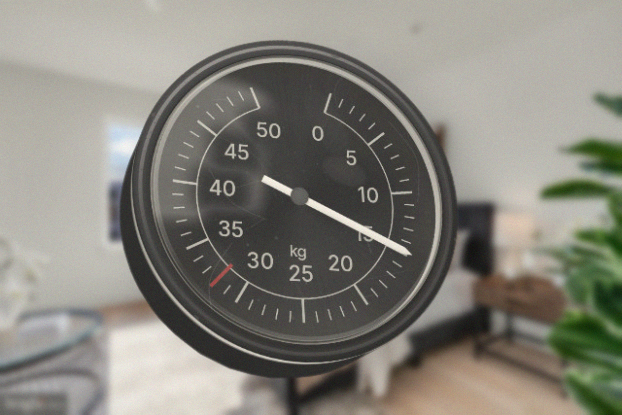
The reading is 15kg
